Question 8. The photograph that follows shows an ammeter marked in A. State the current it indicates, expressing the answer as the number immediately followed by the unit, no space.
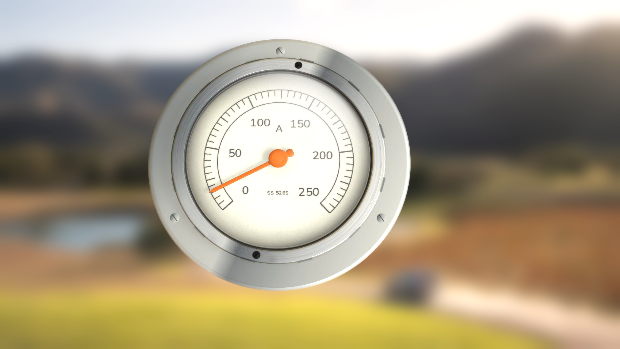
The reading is 15A
